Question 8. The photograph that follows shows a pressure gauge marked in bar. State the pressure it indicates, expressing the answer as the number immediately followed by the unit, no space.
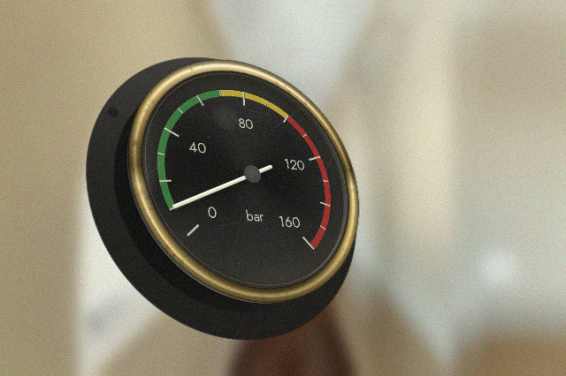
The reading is 10bar
